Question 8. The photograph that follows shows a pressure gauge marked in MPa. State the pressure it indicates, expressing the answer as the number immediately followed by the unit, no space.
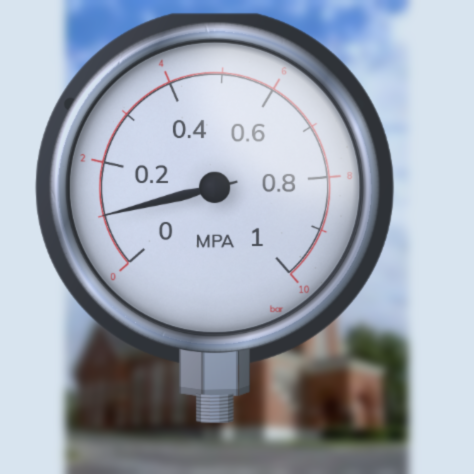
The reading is 0.1MPa
